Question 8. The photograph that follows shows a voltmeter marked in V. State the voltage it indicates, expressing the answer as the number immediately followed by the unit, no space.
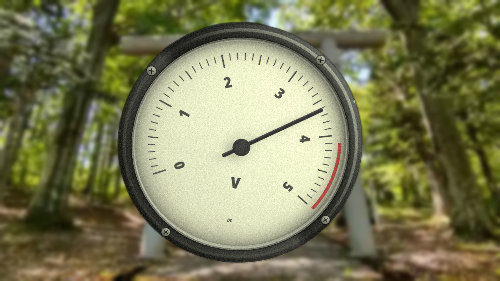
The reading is 3.6V
